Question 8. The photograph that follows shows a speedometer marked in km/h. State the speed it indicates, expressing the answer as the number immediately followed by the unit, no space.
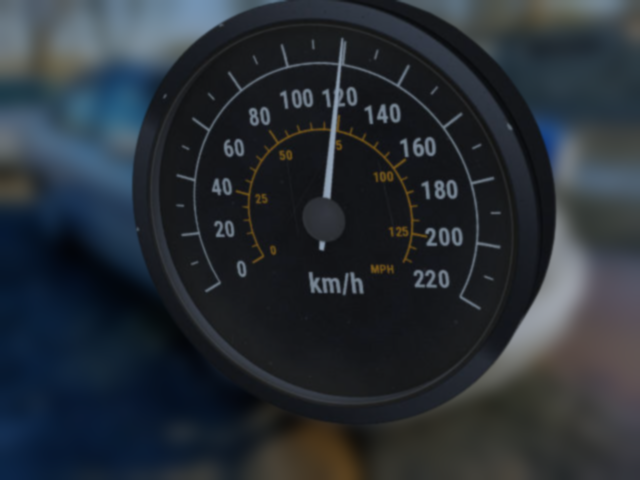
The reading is 120km/h
